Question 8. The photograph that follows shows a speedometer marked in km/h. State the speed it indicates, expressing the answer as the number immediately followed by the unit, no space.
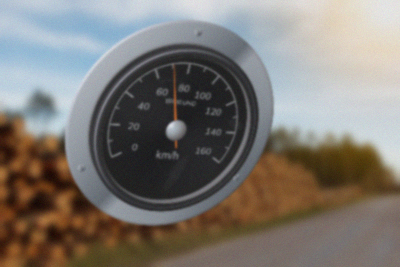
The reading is 70km/h
